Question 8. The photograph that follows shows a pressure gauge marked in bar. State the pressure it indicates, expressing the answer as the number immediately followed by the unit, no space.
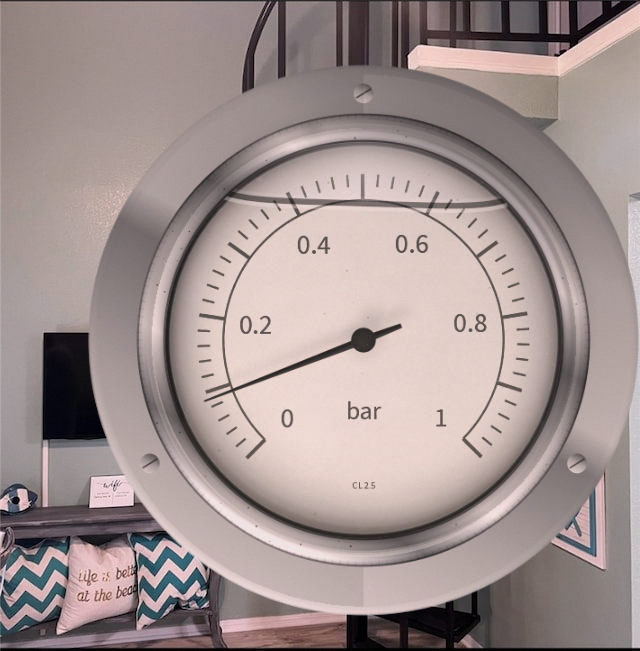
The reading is 0.09bar
